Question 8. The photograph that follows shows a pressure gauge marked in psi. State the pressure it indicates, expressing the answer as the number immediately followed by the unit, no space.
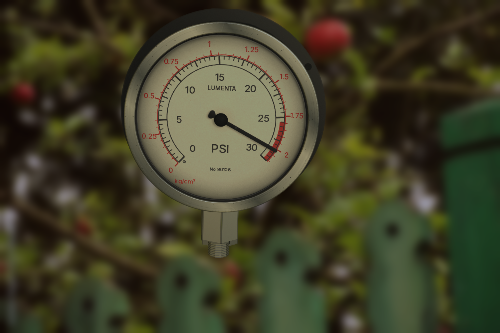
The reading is 28.5psi
